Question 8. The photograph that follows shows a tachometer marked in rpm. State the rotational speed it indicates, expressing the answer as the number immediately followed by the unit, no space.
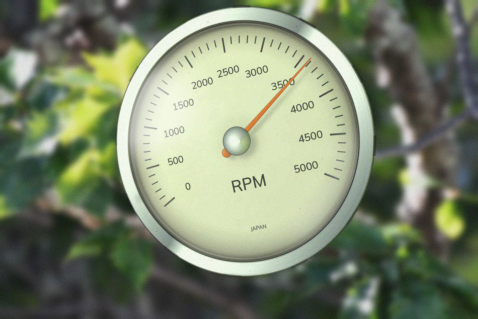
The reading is 3600rpm
